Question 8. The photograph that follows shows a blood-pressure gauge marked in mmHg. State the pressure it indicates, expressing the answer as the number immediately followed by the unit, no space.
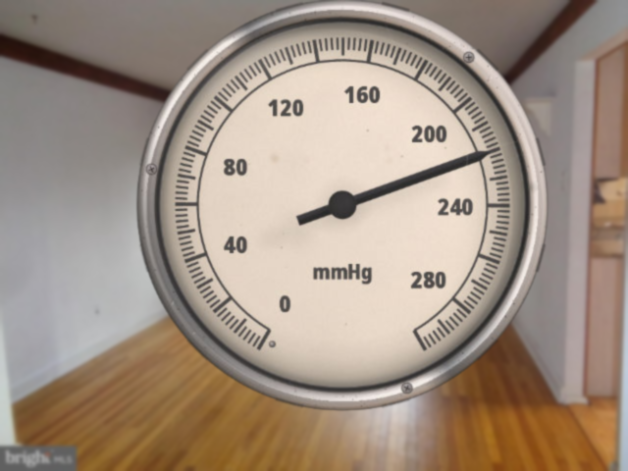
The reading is 220mmHg
